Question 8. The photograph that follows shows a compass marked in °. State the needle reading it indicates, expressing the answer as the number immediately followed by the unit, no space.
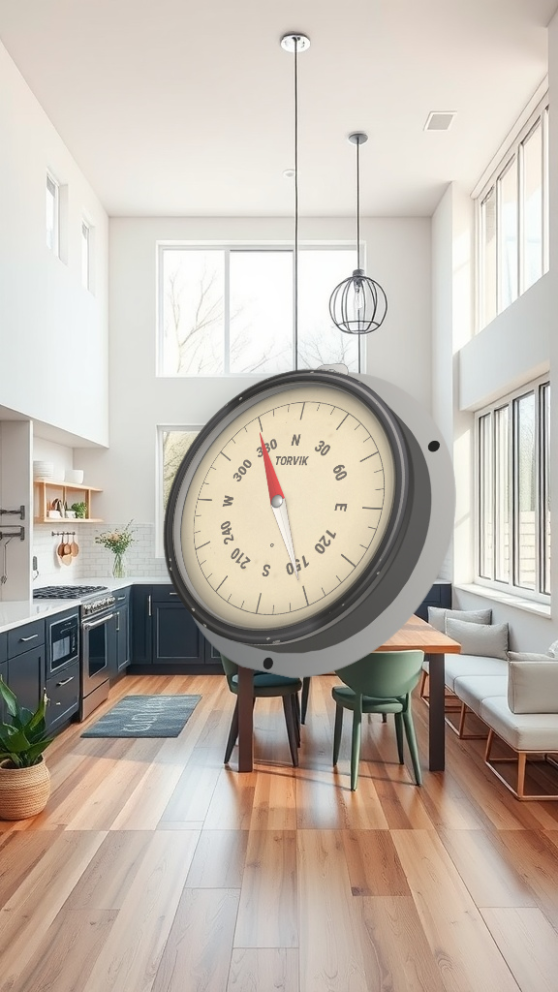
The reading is 330°
